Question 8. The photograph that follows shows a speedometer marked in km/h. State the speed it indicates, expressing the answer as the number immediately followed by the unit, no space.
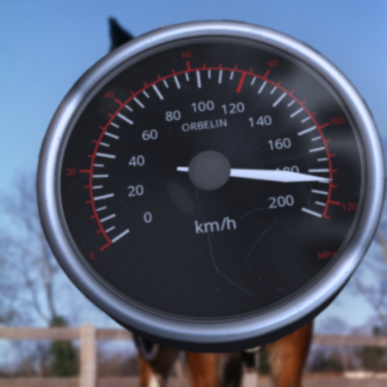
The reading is 185km/h
